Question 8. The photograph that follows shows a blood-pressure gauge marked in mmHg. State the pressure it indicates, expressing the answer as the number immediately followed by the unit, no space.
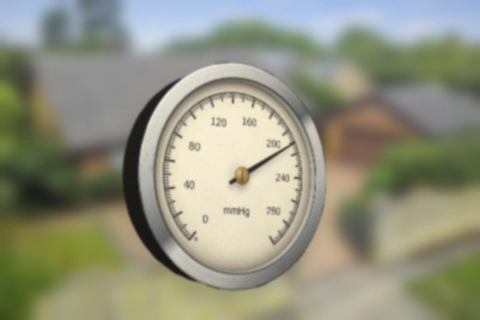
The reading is 210mmHg
